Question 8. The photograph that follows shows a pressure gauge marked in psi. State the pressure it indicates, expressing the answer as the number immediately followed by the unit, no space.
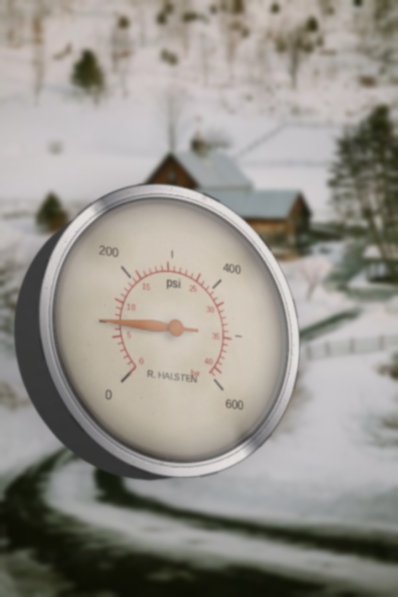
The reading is 100psi
